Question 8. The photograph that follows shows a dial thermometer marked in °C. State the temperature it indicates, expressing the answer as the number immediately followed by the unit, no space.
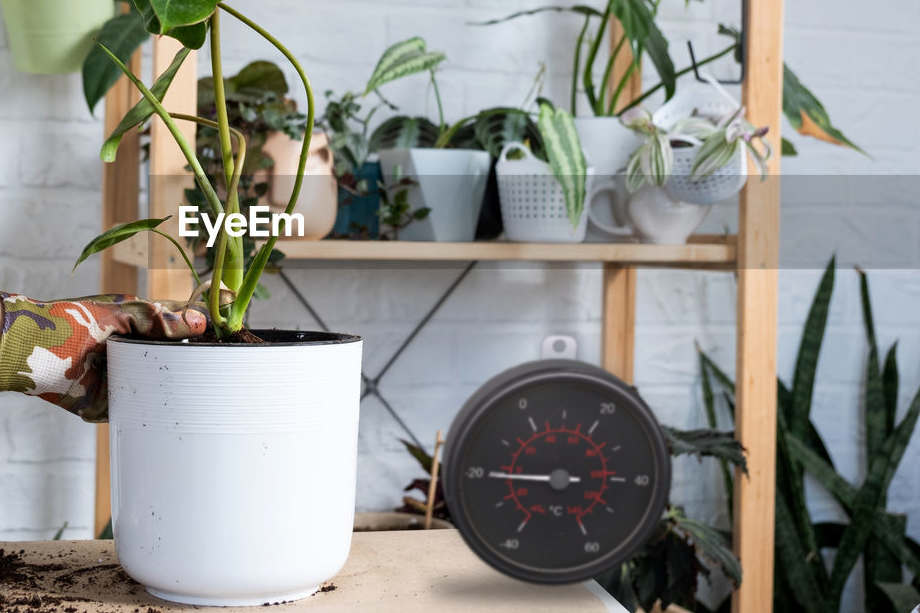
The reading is -20°C
